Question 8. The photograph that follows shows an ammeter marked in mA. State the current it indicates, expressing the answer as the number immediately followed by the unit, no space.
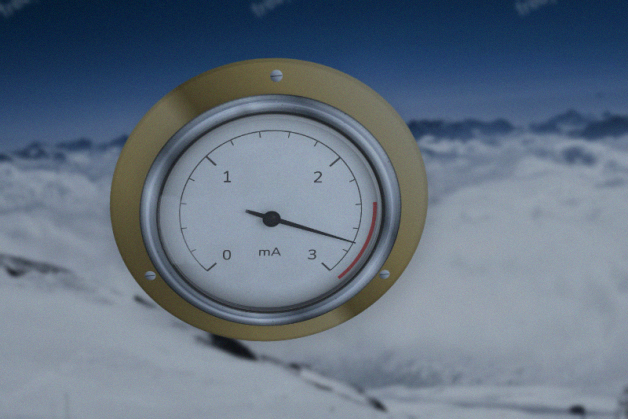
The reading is 2.7mA
